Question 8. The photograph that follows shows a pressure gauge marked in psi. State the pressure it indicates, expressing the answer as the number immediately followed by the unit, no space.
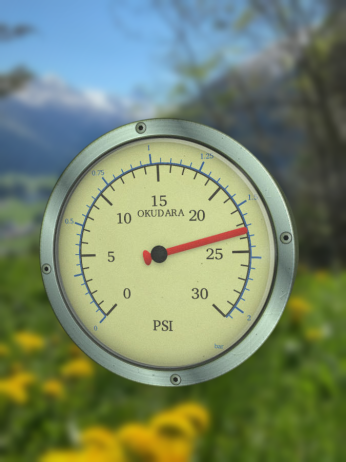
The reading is 23.5psi
